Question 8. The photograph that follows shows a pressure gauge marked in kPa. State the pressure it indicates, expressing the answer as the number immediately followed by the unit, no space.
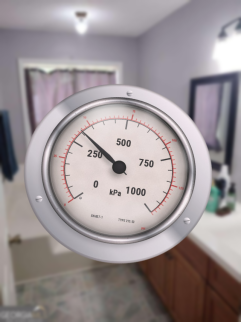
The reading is 300kPa
